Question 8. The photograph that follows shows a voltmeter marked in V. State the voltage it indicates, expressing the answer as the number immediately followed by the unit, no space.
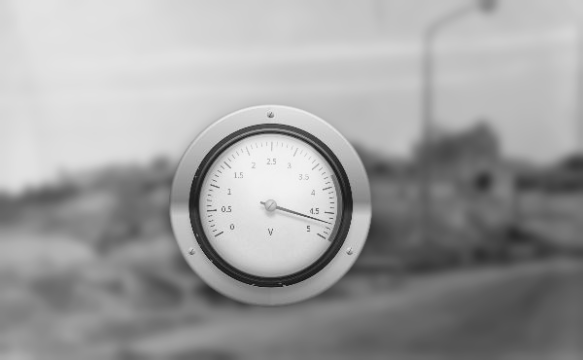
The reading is 4.7V
